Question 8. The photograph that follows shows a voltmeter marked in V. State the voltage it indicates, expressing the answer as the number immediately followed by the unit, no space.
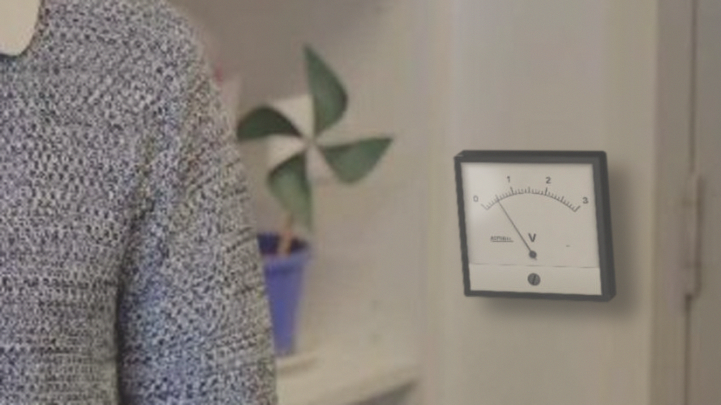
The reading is 0.5V
